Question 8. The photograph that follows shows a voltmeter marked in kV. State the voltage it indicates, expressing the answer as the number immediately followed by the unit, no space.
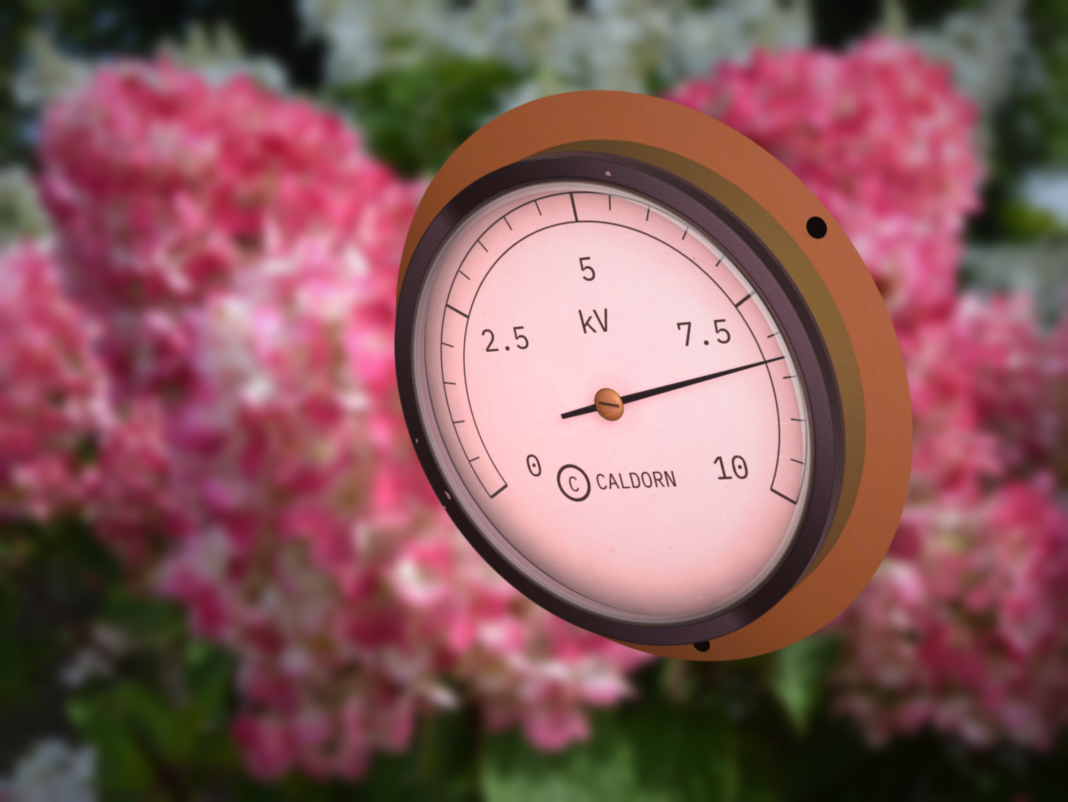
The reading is 8.25kV
